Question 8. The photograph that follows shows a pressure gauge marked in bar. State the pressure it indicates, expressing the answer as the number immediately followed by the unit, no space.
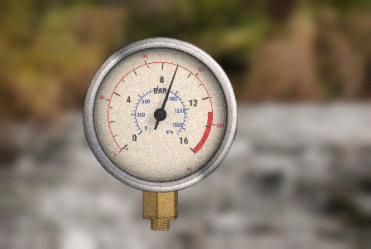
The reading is 9bar
